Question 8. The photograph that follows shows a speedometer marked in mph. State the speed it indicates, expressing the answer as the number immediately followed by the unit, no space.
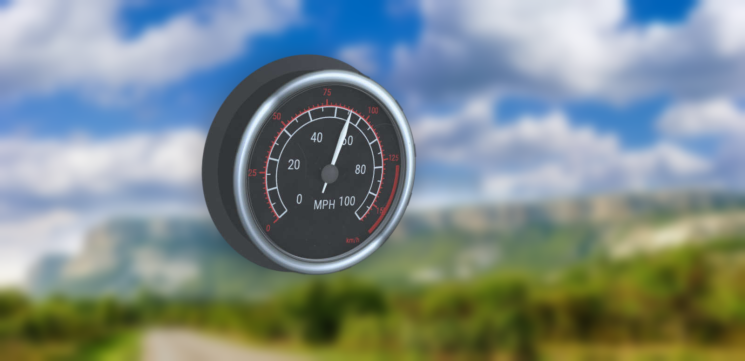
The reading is 55mph
